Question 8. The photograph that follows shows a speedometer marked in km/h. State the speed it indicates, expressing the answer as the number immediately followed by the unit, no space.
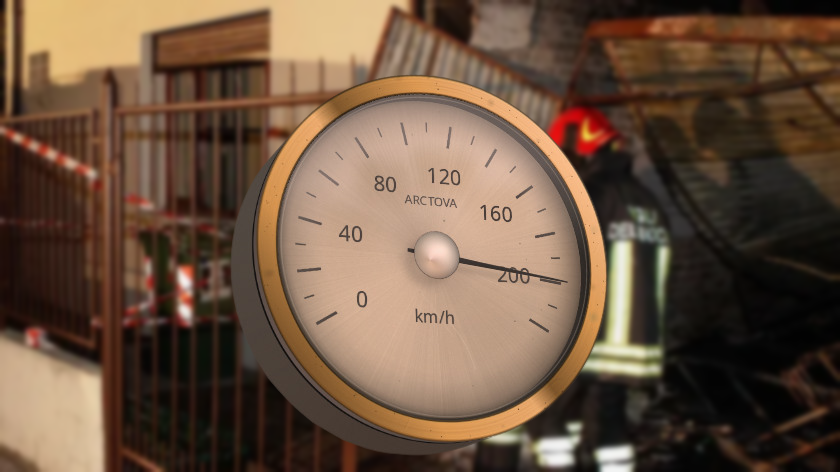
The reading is 200km/h
